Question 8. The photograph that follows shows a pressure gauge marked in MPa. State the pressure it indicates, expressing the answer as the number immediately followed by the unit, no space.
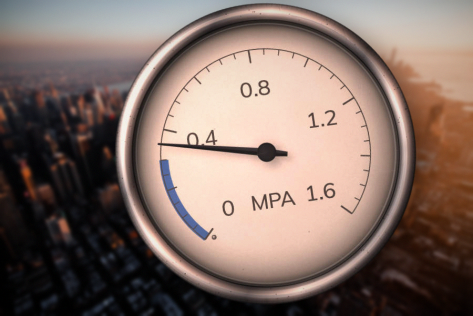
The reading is 0.35MPa
